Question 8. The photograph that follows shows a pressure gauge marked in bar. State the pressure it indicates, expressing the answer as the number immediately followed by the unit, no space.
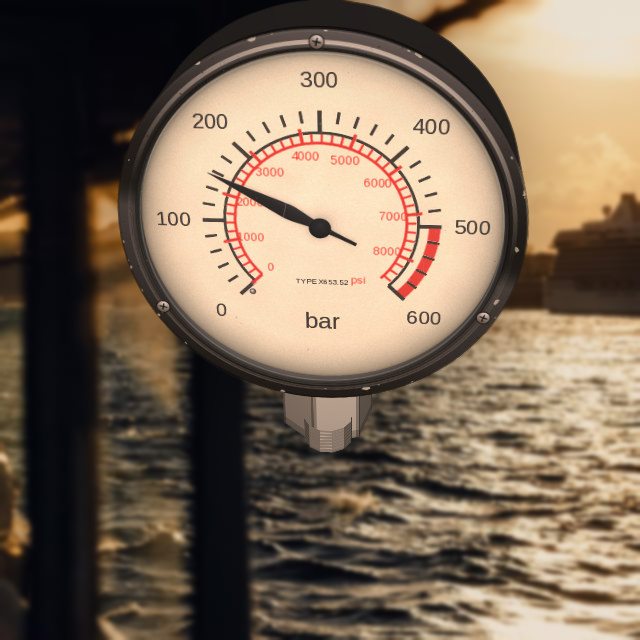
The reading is 160bar
